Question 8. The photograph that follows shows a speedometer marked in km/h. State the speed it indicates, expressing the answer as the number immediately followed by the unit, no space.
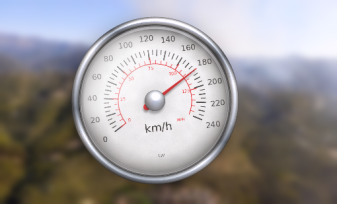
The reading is 180km/h
